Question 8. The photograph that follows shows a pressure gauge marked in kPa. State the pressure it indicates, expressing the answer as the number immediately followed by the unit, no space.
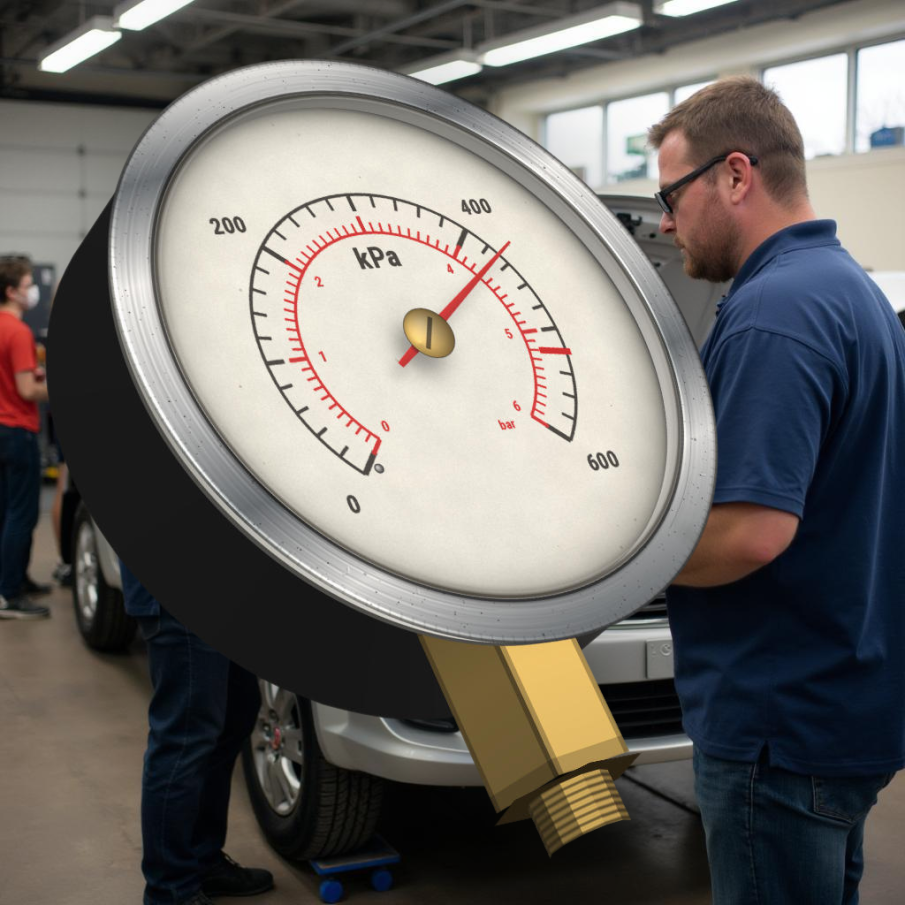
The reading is 430kPa
